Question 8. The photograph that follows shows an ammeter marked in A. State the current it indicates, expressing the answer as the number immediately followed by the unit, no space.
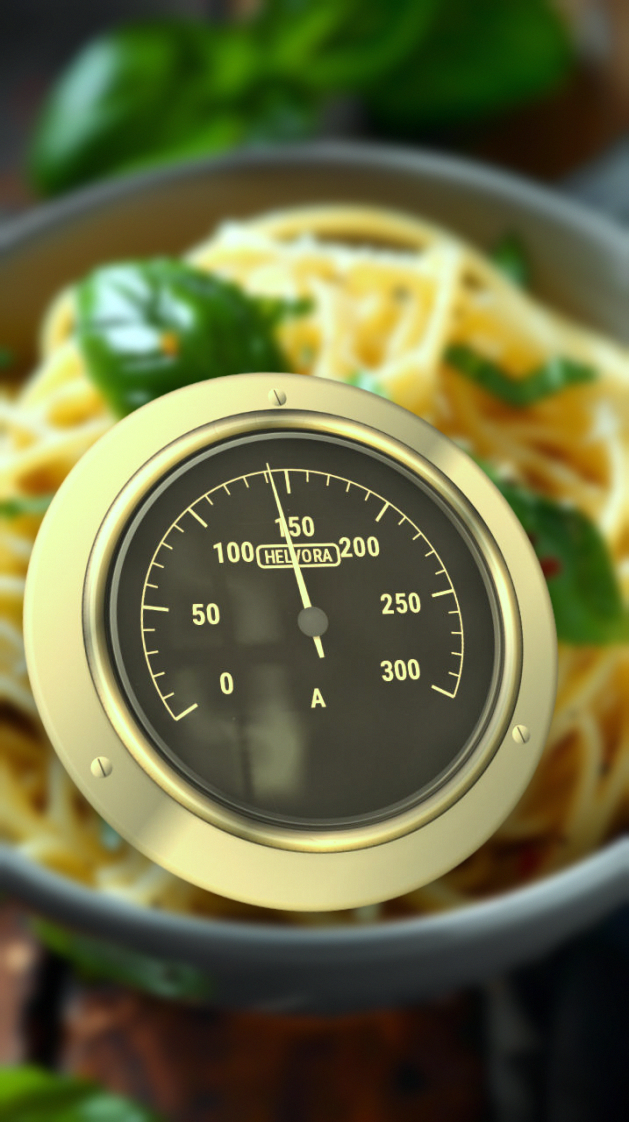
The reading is 140A
